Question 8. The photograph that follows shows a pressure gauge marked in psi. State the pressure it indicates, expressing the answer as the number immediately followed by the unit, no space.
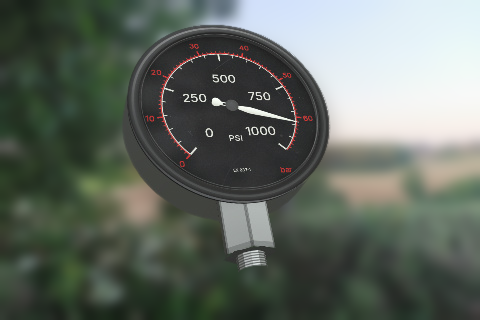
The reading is 900psi
